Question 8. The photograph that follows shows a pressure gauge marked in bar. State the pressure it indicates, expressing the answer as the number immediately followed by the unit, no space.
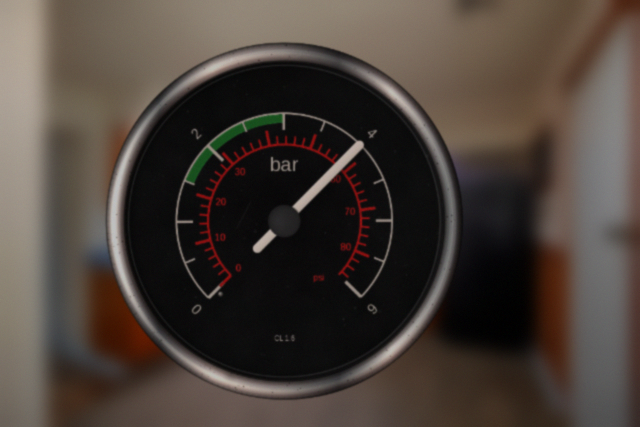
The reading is 4bar
